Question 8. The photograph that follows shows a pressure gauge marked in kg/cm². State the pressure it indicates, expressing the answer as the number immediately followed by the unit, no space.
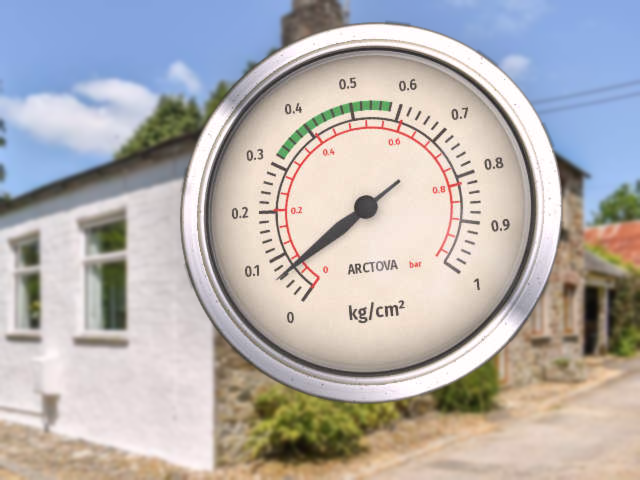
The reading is 0.06kg/cm²
